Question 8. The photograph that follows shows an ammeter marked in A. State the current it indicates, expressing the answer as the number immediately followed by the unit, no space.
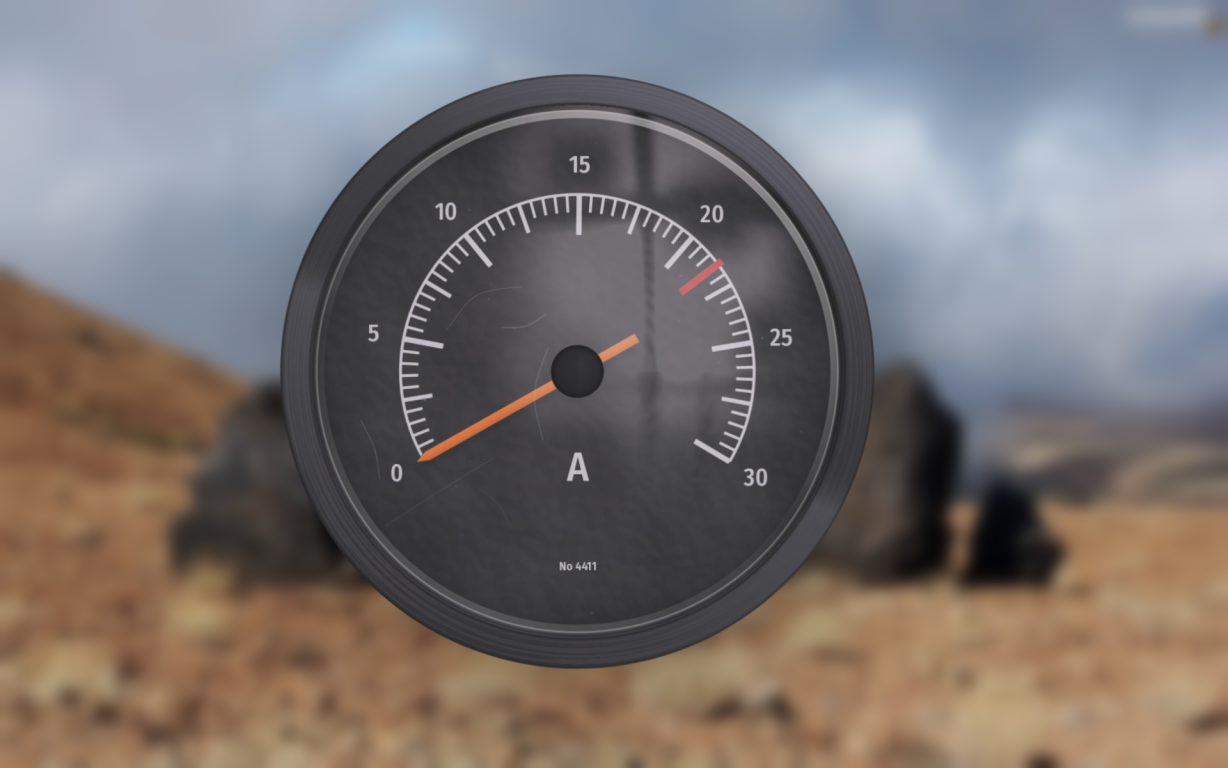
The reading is 0A
